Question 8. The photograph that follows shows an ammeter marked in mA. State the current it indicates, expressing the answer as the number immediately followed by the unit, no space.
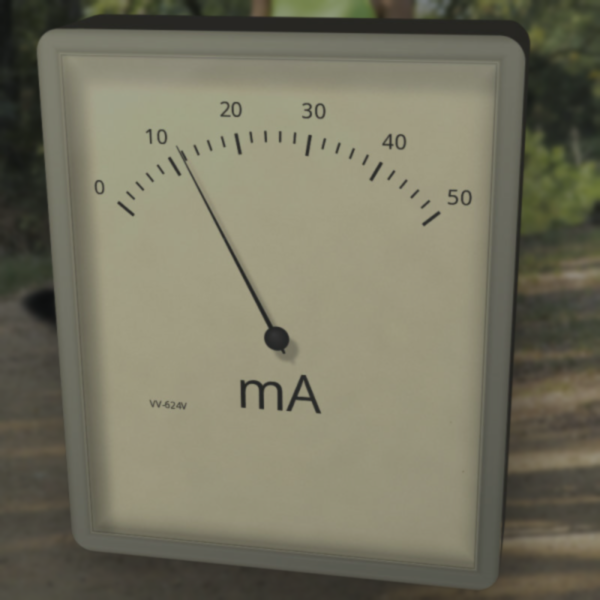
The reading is 12mA
